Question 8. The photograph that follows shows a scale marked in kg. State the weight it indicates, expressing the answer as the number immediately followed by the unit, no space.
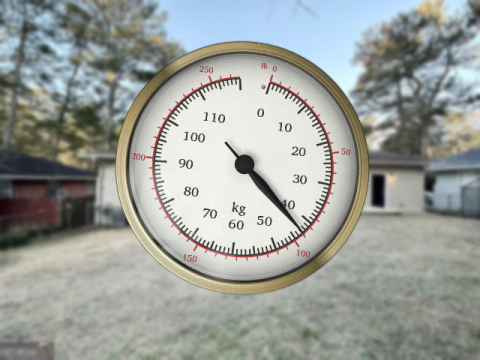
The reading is 43kg
